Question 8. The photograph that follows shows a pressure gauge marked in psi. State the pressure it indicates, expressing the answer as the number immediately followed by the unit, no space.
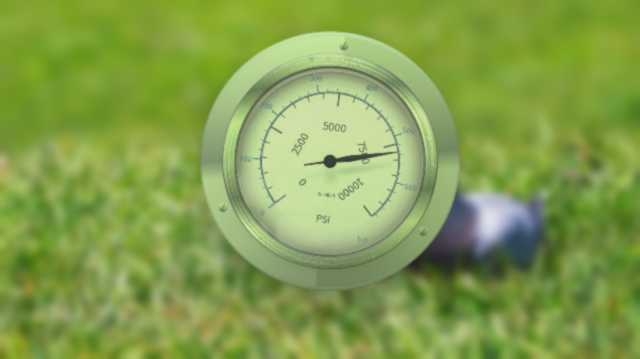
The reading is 7750psi
